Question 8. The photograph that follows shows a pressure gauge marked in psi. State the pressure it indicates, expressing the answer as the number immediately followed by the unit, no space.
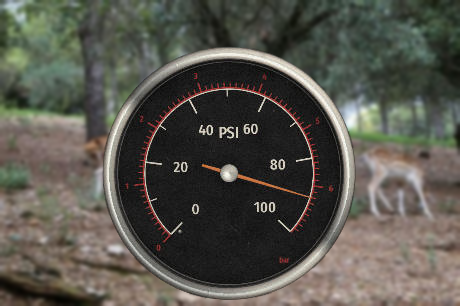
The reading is 90psi
